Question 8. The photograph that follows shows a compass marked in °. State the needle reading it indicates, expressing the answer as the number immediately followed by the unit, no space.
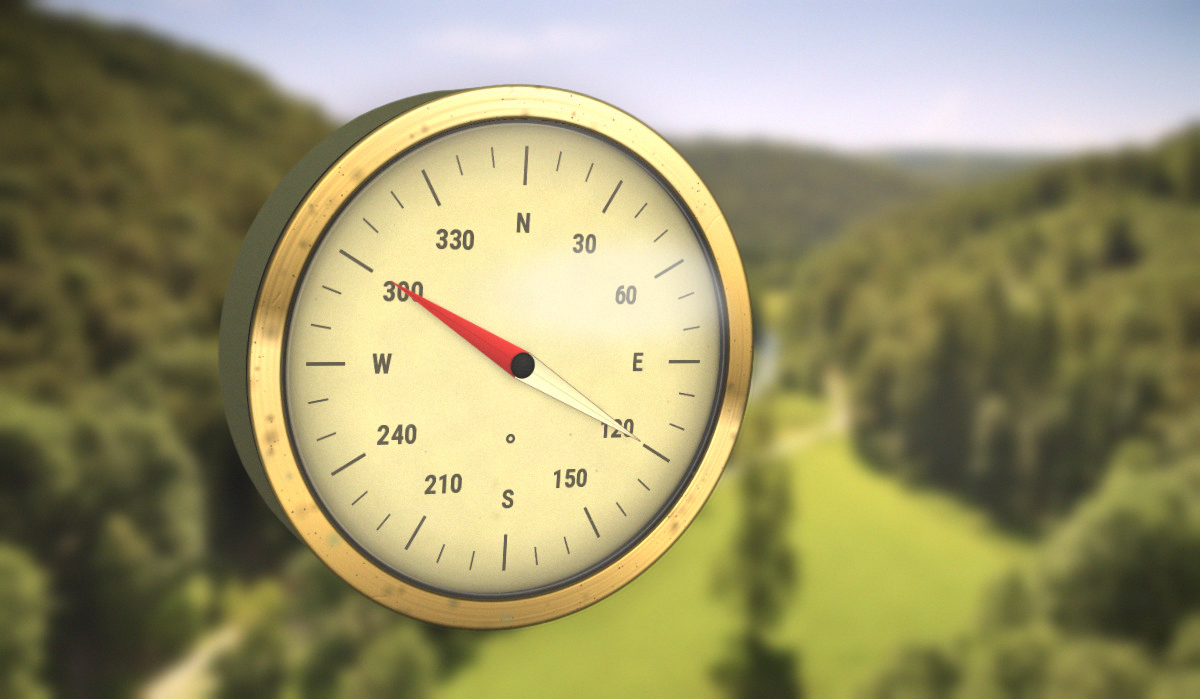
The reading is 300°
